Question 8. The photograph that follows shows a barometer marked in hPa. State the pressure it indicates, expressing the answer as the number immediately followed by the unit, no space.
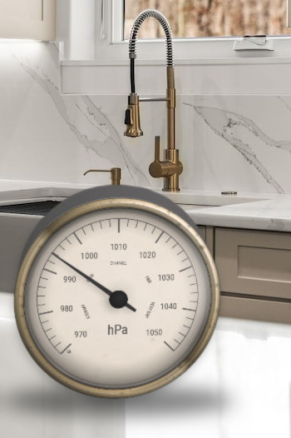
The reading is 994hPa
